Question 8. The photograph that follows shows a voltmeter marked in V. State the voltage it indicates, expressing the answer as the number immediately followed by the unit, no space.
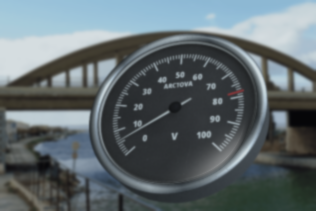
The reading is 5V
